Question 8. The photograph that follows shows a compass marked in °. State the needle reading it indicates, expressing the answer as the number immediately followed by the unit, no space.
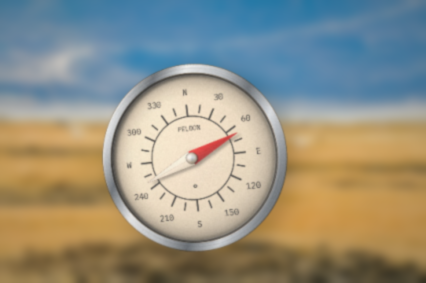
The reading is 67.5°
